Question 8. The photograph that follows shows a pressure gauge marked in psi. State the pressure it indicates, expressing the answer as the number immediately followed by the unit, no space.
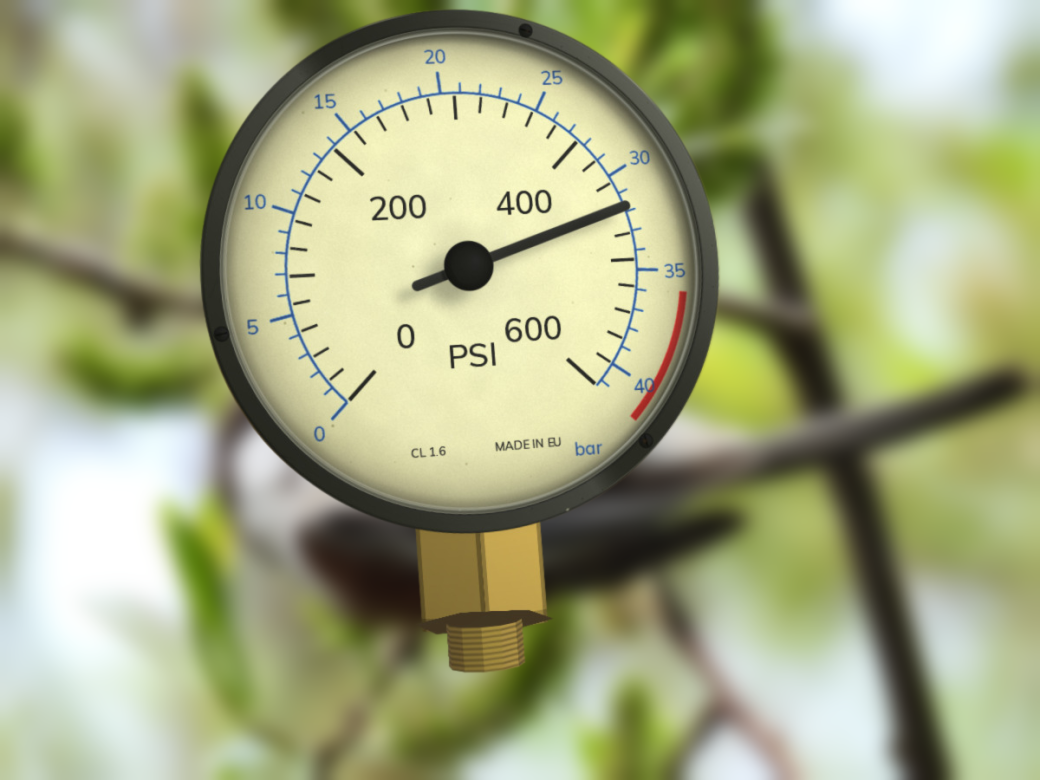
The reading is 460psi
